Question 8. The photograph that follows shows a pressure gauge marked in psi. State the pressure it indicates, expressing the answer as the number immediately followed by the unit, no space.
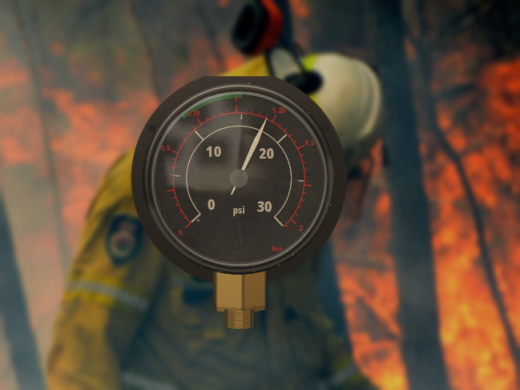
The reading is 17.5psi
